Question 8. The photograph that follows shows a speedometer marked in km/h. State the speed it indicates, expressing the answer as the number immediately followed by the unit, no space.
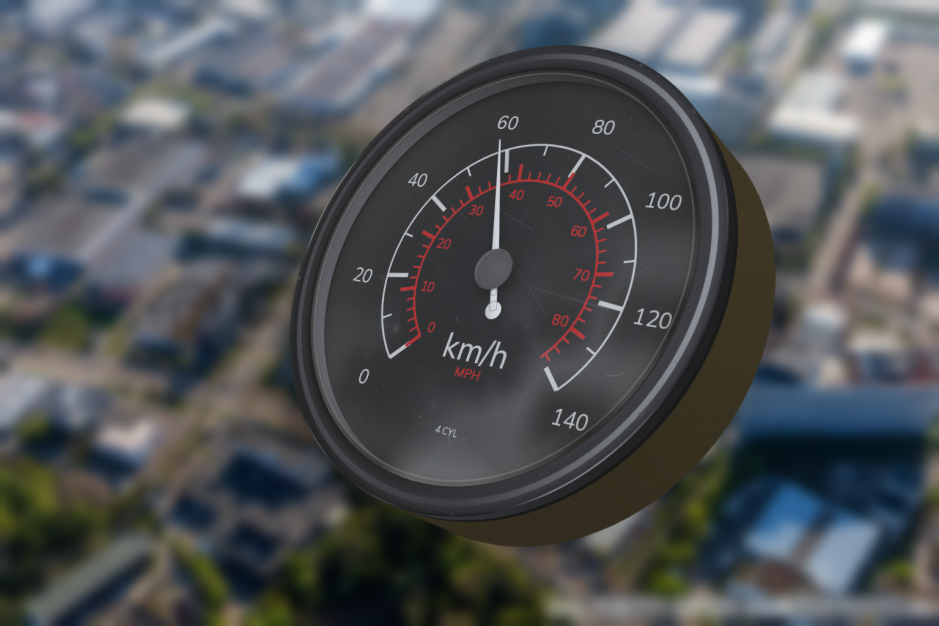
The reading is 60km/h
